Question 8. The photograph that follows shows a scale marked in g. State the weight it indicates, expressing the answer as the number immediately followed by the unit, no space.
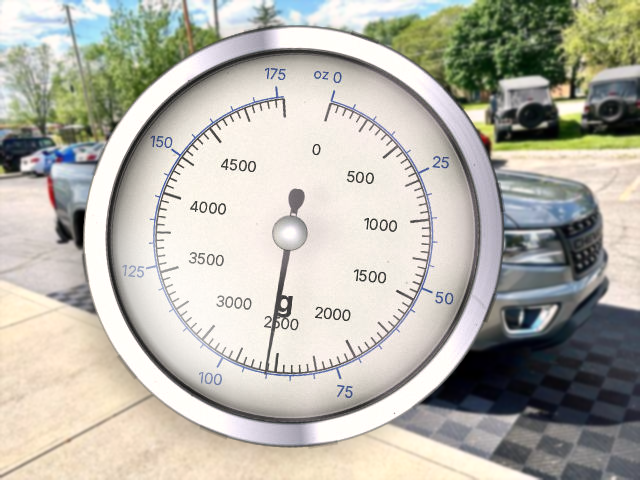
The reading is 2550g
